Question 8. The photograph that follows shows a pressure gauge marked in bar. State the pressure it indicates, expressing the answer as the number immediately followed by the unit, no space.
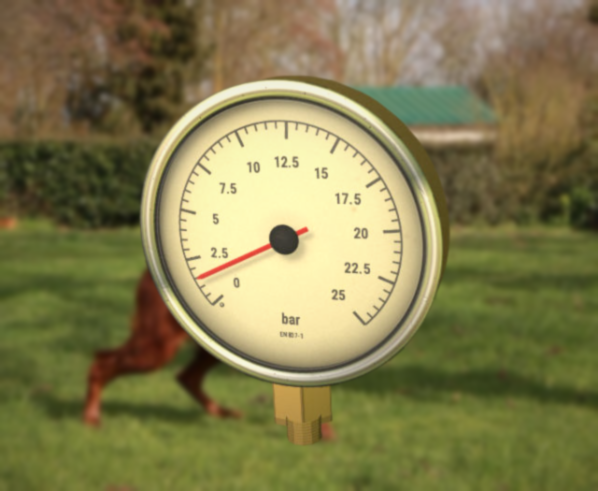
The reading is 1.5bar
